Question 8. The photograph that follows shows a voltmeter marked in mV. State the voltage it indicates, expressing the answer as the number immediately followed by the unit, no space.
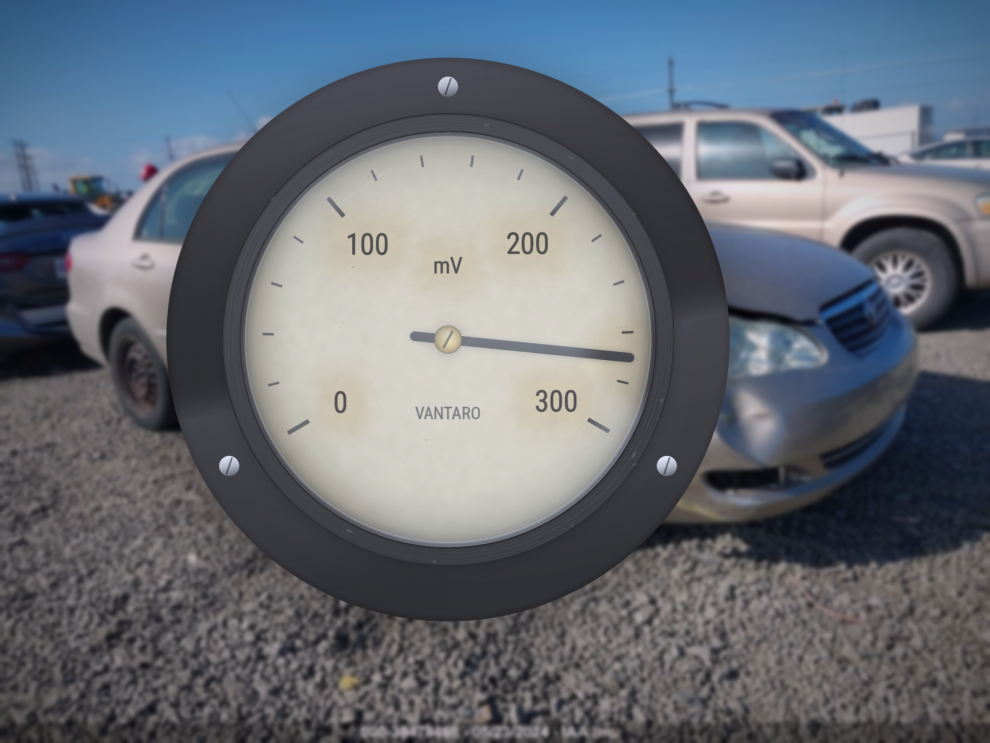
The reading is 270mV
